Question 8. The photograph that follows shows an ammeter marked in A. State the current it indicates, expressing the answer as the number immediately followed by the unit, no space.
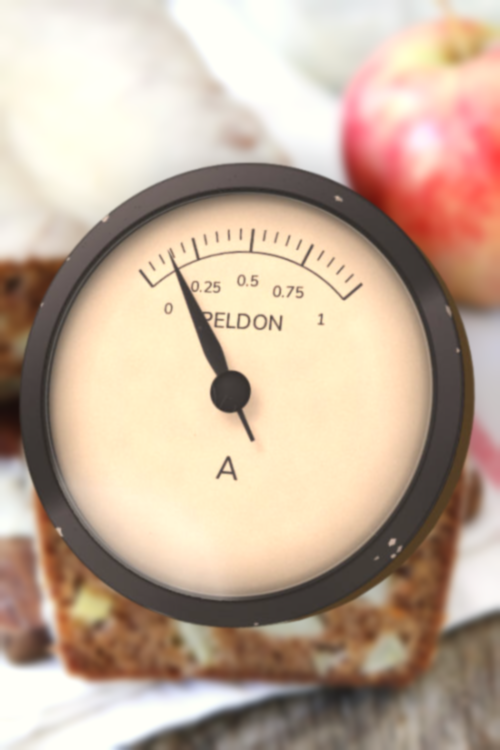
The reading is 0.15A
